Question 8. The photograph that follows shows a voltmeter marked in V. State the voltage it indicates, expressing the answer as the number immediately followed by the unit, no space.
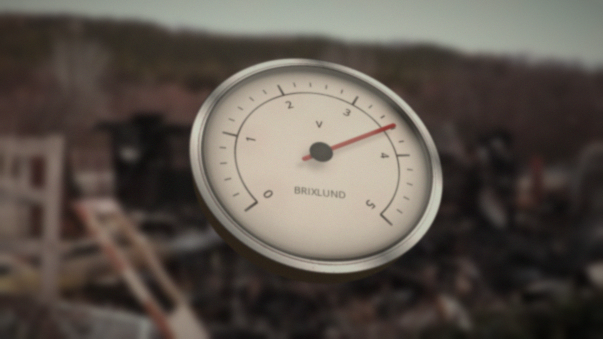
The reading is 3.6V
